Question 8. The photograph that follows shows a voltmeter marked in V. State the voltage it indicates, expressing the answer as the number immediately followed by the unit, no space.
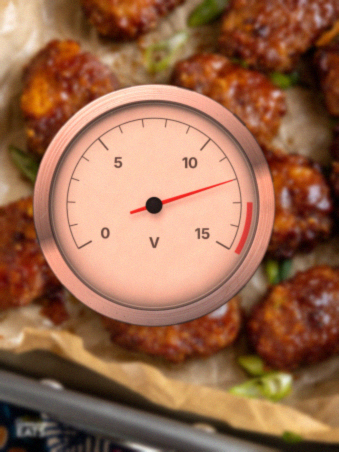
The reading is 12V
